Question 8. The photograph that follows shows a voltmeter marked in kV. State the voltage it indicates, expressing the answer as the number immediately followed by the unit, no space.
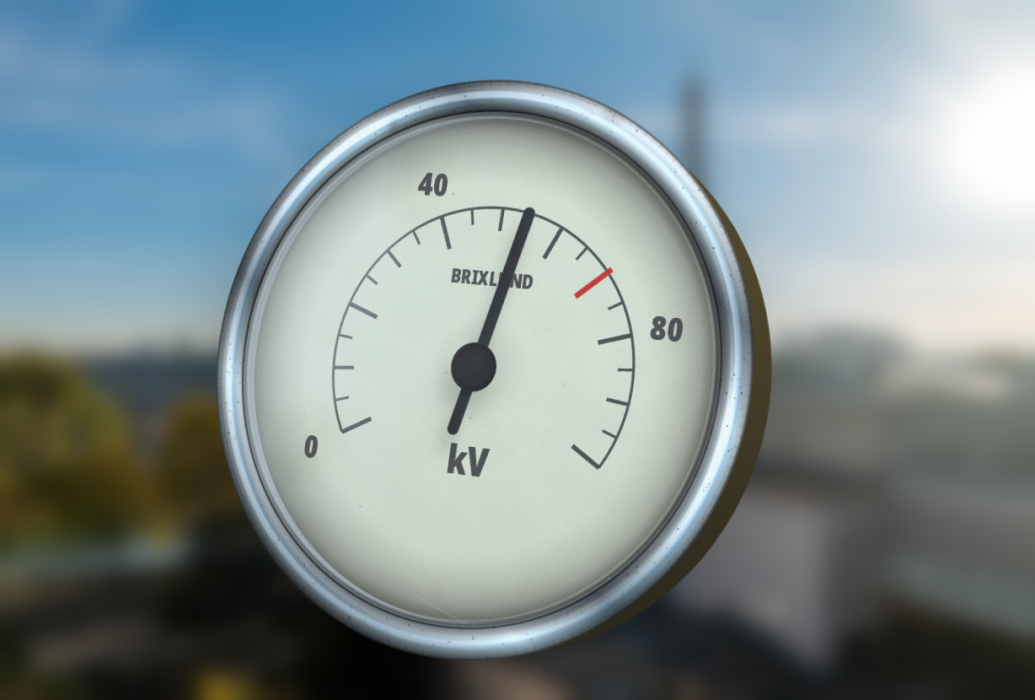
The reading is 55kV
